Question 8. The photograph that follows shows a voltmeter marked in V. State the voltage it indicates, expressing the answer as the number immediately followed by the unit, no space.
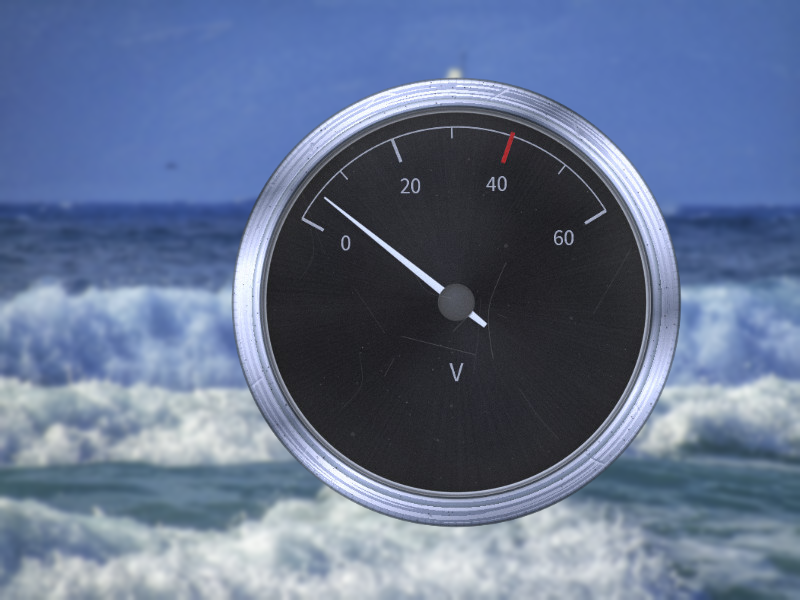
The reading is 5V
